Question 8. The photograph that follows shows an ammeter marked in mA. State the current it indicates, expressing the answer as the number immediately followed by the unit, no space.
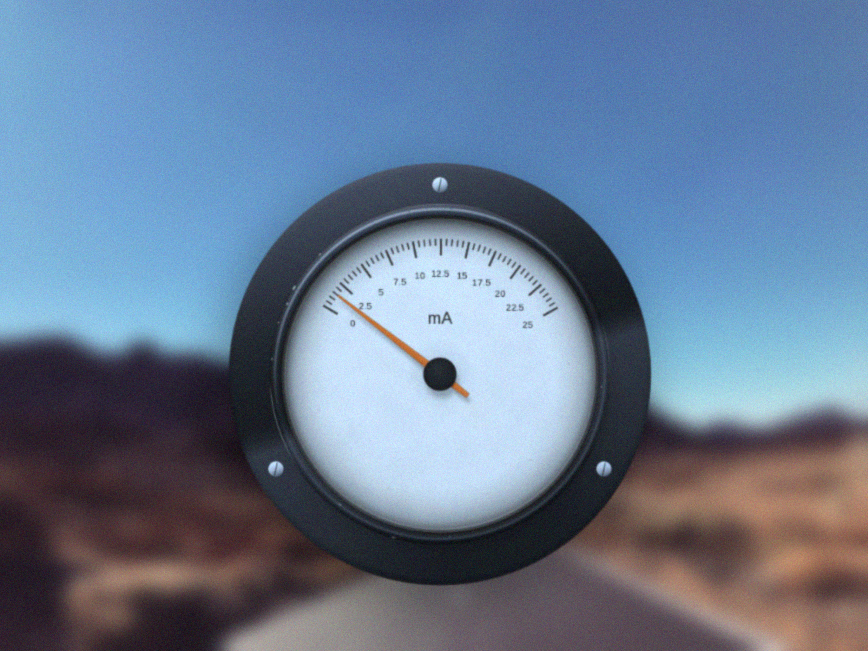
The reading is 1.5mA
